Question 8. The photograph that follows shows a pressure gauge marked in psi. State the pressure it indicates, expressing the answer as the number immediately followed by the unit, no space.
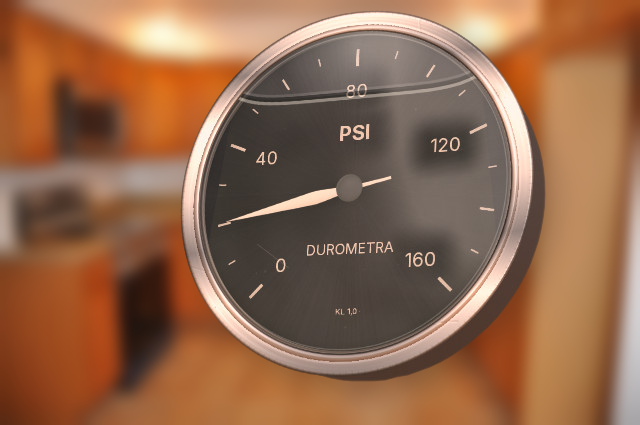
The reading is 20psi
